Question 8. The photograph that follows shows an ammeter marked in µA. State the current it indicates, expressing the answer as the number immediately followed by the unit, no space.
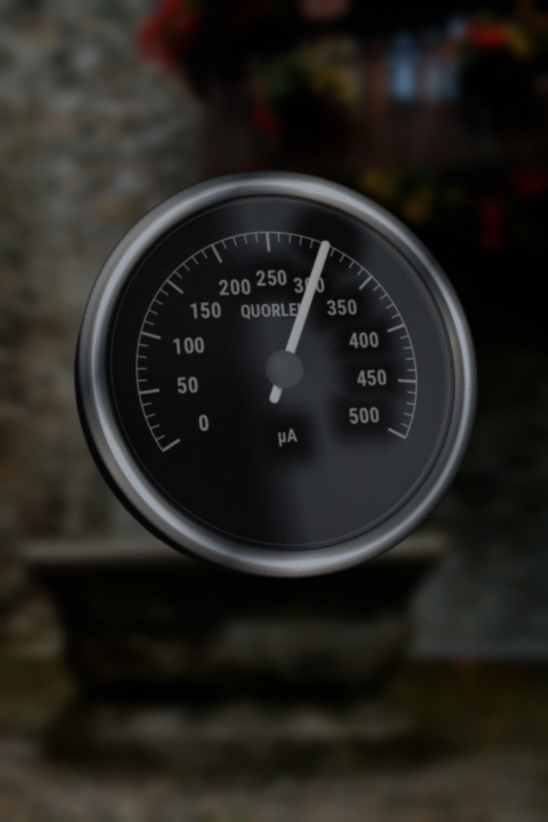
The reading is 300µA
